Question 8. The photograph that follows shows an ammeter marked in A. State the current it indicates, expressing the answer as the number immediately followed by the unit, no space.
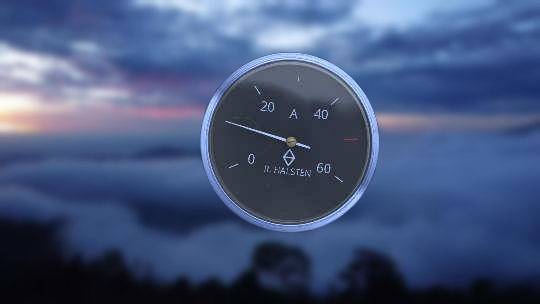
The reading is 10A
